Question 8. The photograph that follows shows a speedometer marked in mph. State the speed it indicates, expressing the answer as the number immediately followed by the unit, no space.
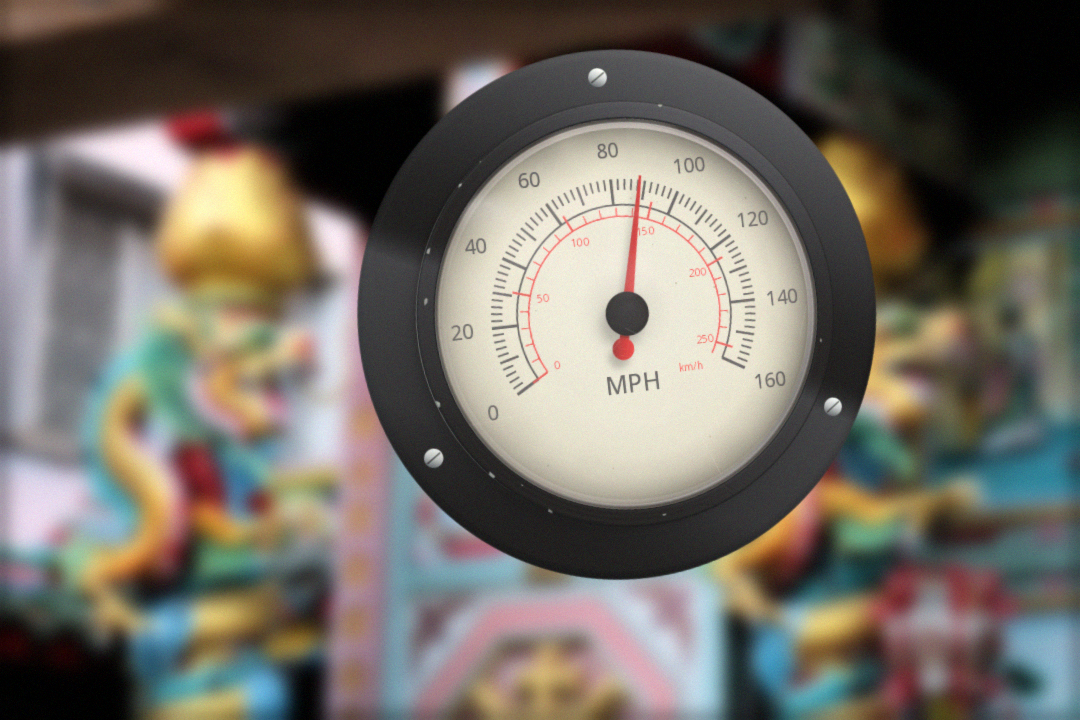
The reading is 88mph
